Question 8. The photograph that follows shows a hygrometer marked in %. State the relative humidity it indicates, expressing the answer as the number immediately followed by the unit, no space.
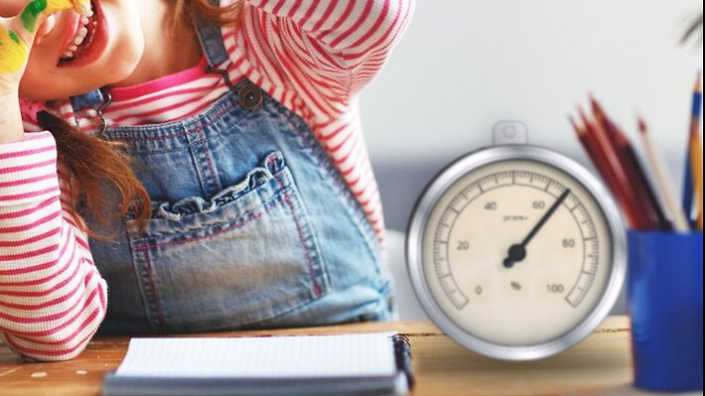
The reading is 65%
